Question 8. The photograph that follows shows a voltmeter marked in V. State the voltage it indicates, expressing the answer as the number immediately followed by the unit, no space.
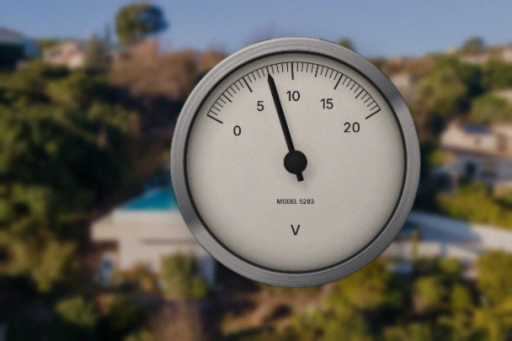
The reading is 7.5V
